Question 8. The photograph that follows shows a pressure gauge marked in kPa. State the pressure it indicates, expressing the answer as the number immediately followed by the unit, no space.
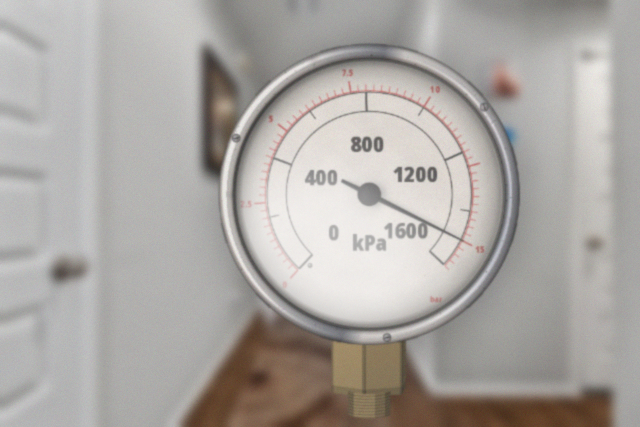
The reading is 1500kPa
